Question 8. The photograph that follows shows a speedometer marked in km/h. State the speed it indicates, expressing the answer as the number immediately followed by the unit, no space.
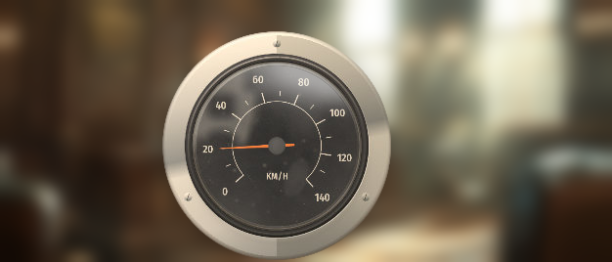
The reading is 20km/h
